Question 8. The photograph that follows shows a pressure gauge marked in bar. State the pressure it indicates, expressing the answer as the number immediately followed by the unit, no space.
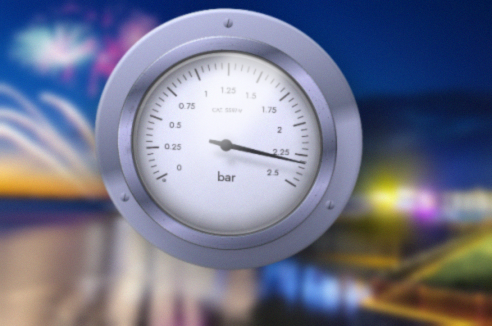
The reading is 2.3bar
